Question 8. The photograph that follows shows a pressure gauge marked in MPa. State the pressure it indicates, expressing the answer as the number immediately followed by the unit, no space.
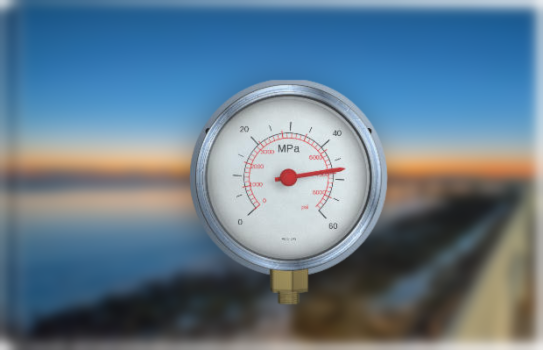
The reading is 47.5MPa
